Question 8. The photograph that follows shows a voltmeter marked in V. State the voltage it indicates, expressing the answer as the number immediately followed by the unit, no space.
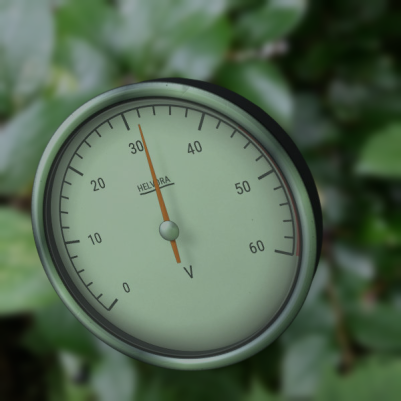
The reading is 32V
